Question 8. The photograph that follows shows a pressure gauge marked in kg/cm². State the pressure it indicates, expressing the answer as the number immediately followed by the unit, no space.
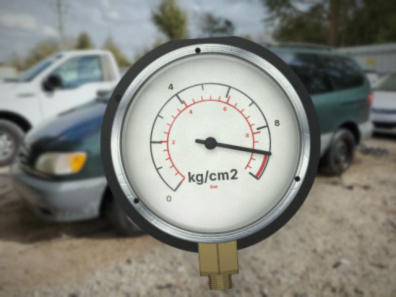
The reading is 9kg/cm²
